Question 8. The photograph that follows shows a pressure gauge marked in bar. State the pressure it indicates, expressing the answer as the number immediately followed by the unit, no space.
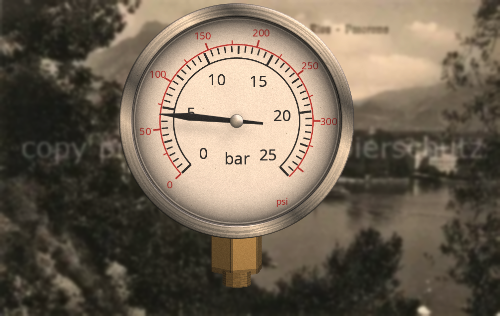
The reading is 4.5bar
